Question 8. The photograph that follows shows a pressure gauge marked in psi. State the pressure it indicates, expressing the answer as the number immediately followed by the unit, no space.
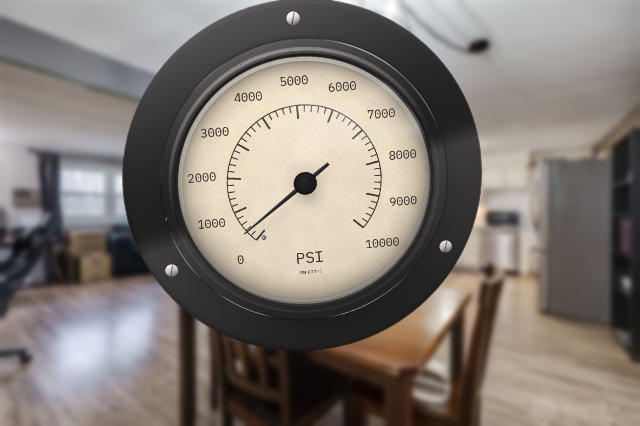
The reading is 400psi
